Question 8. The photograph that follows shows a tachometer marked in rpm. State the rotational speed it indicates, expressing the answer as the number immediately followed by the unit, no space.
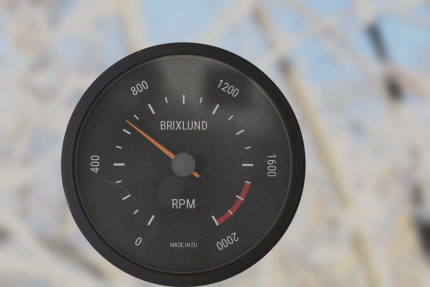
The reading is 650rpm
